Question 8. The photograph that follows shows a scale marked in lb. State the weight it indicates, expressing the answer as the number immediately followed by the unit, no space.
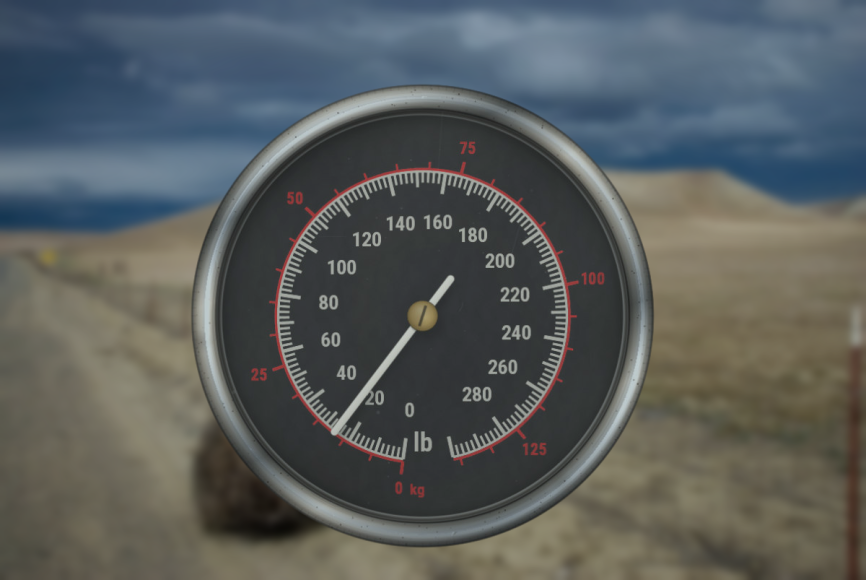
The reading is 26lb
